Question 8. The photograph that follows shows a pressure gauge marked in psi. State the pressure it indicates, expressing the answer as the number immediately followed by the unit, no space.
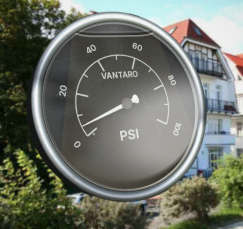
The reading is 5psi
